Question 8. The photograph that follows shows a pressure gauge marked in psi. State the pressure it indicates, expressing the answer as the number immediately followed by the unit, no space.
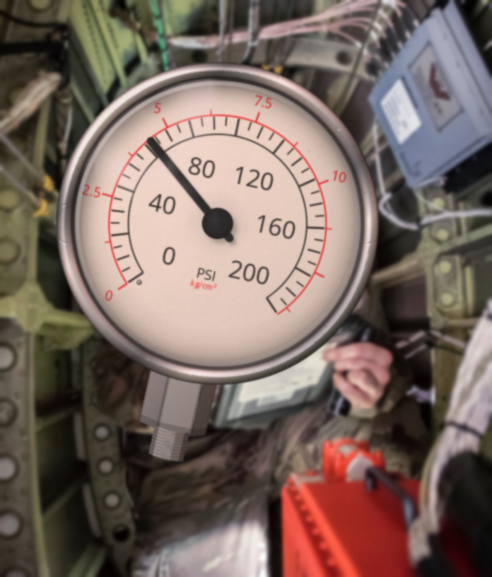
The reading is 62.5psi
